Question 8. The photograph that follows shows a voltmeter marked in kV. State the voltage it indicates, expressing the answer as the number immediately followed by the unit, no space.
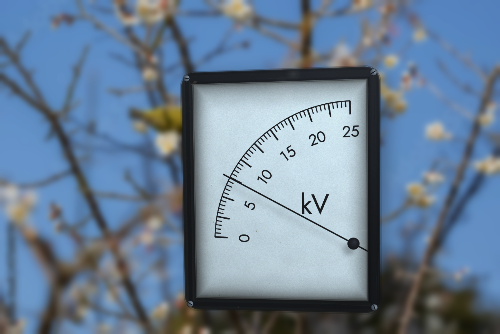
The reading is 7.5kV
